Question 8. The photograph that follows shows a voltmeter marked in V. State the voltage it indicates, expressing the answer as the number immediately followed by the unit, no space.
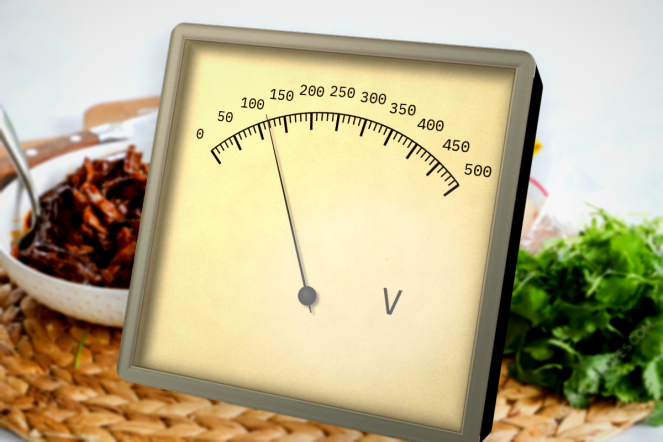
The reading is 120V
